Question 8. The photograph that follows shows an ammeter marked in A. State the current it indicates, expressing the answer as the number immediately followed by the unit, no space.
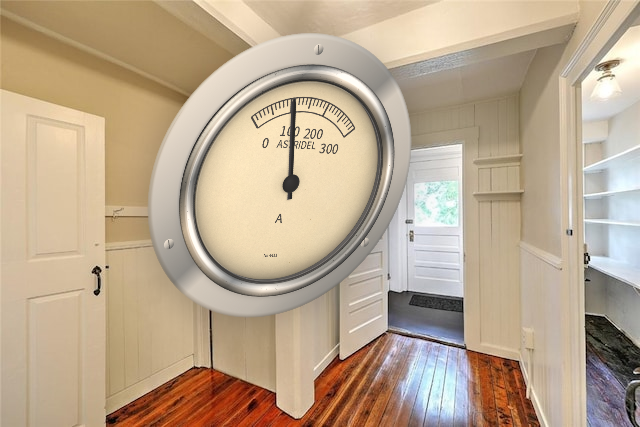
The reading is 100A
